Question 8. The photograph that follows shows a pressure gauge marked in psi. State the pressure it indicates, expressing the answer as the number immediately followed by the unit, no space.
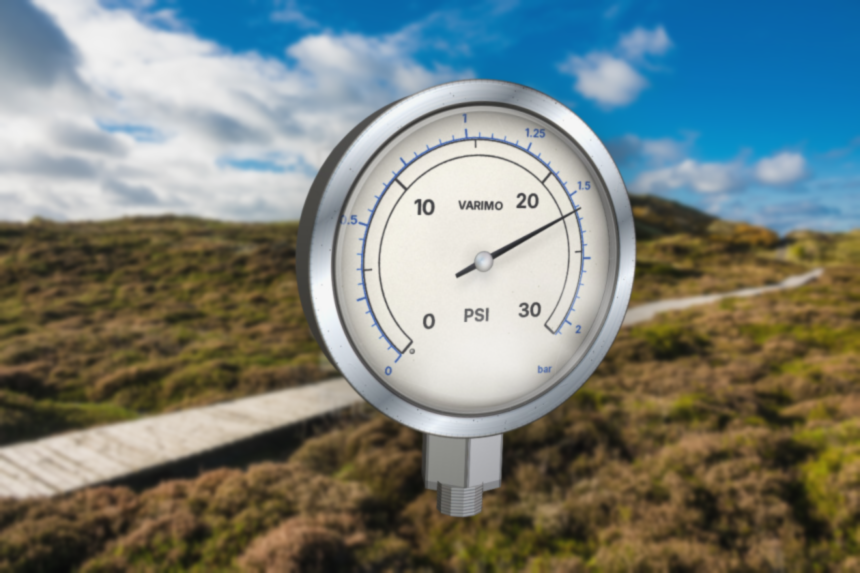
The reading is 22.5psi
